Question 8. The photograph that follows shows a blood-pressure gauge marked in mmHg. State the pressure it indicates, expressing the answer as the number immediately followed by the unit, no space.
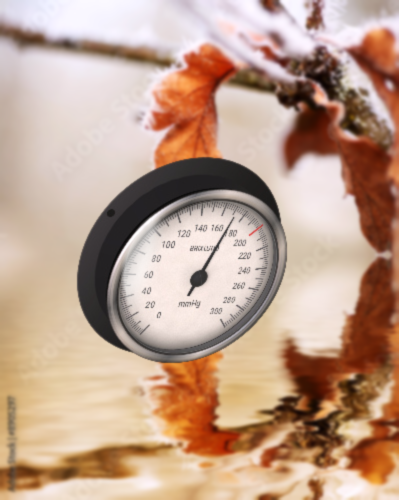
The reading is 170mmHg
